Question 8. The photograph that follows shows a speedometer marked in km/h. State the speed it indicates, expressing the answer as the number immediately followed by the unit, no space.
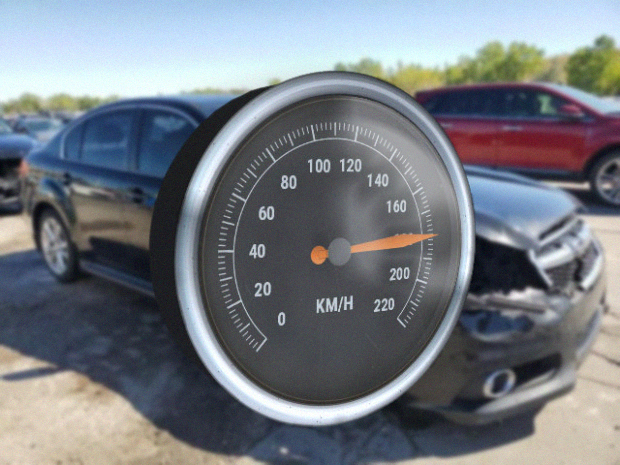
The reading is 180km/h
